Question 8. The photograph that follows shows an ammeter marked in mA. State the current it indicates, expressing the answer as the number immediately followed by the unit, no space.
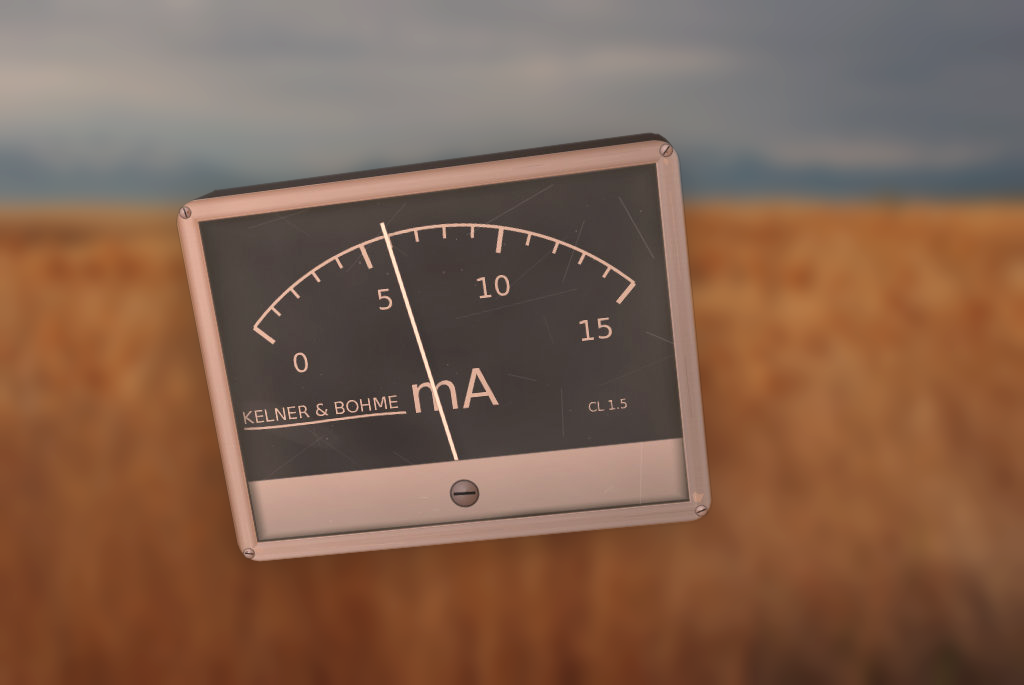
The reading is 6mA
